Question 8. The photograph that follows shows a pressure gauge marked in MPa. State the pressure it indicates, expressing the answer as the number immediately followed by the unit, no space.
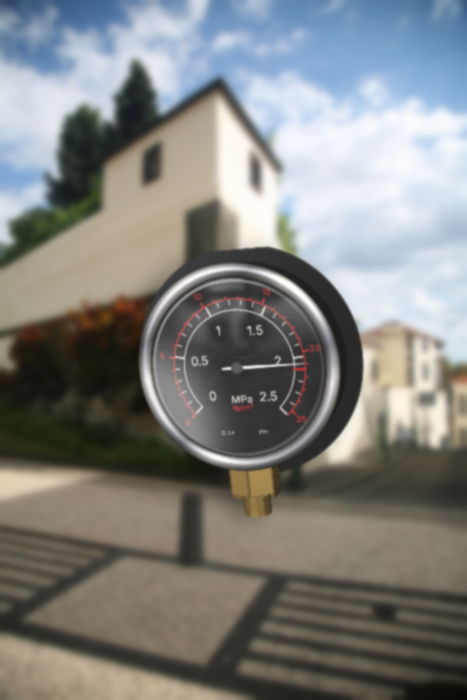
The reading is 2.05MPa
